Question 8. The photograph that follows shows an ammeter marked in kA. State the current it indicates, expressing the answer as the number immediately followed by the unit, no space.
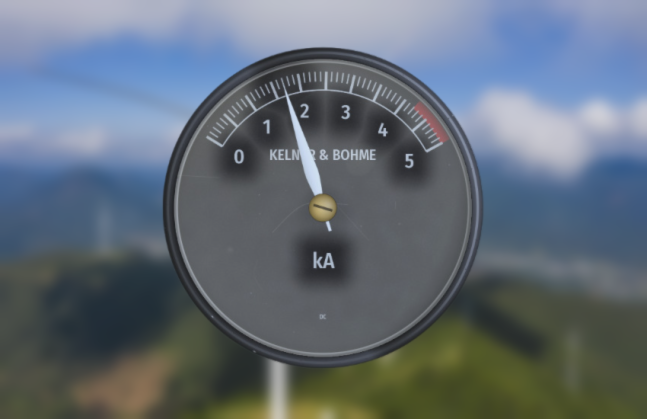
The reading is 1.7kA
